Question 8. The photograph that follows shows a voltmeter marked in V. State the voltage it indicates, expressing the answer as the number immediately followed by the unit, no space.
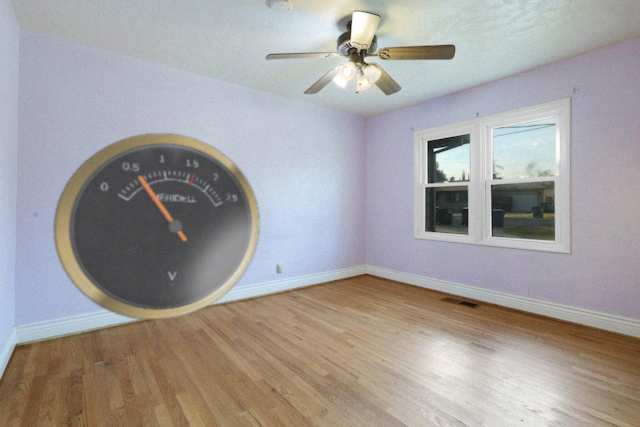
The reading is 0.5V
